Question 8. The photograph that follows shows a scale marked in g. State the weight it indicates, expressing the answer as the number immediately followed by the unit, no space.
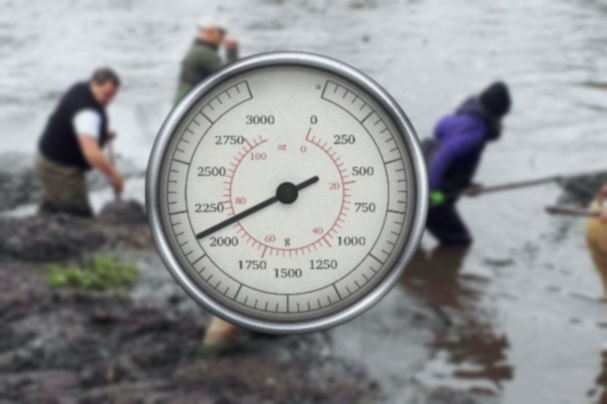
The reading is 2100g
